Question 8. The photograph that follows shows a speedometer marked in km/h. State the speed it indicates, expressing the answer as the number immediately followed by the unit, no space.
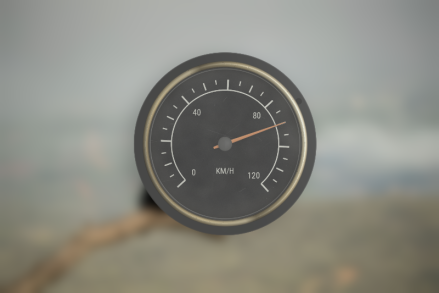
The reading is 90km/h
